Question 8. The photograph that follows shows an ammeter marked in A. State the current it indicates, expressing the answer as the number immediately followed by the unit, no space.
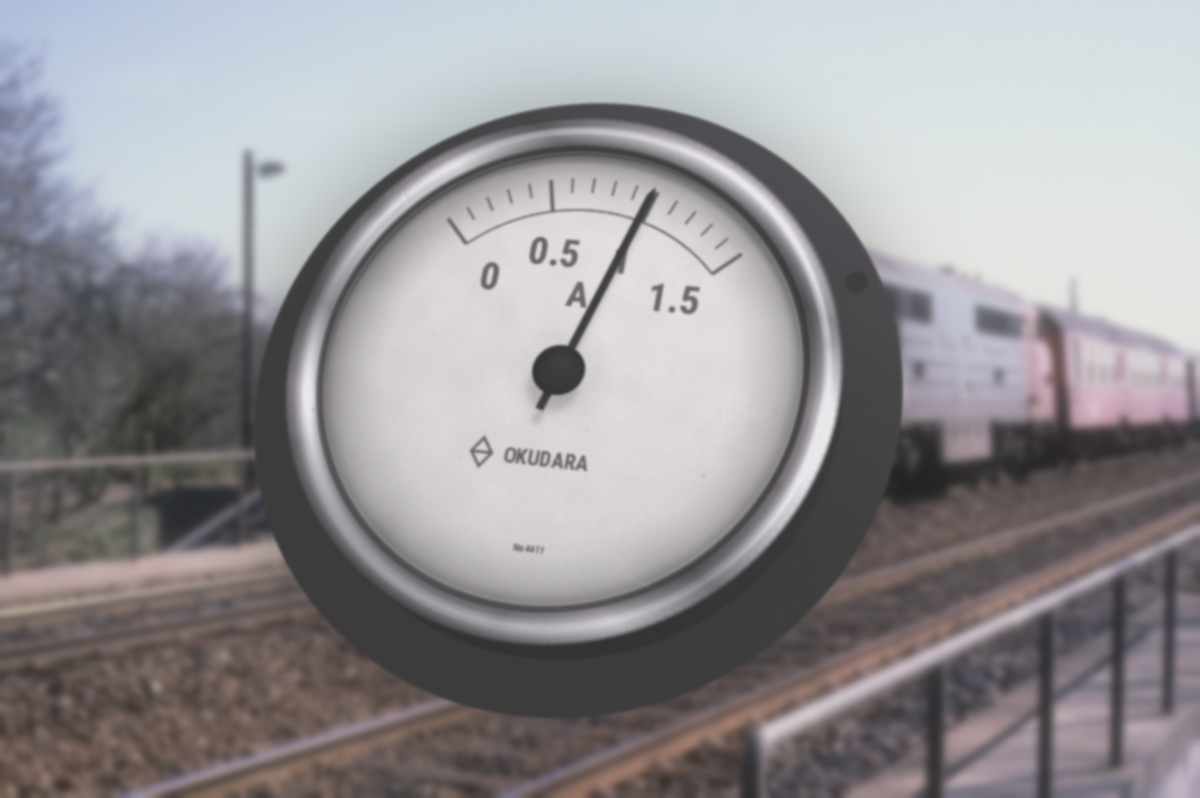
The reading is 1A
